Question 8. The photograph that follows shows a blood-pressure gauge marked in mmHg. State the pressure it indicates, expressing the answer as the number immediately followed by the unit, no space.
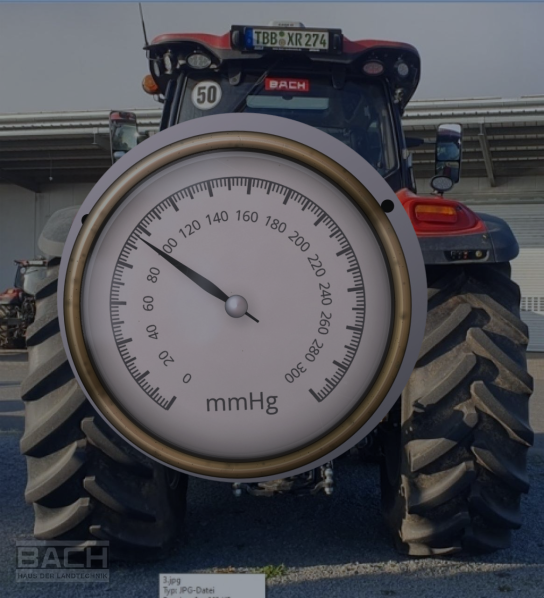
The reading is 96mmHg
